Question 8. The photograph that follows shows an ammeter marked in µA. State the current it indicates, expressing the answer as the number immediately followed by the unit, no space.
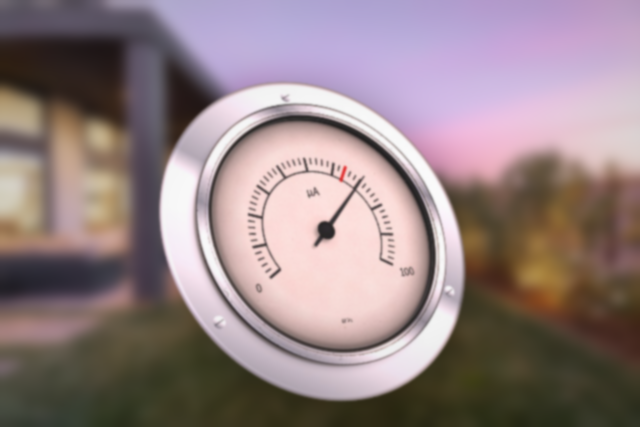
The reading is 70µA
